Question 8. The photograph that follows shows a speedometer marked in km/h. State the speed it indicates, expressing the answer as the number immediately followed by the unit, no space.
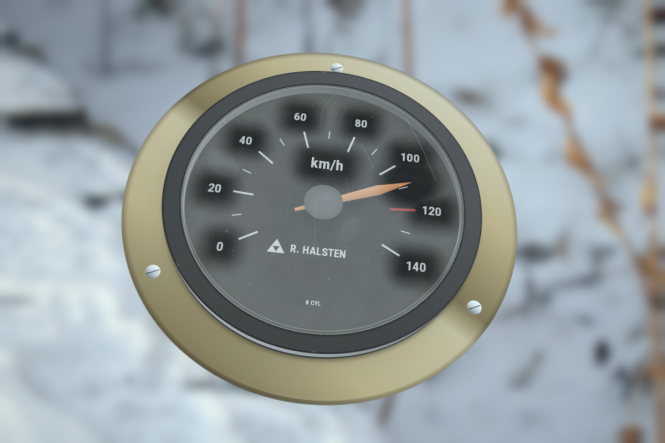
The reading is 110km/h
